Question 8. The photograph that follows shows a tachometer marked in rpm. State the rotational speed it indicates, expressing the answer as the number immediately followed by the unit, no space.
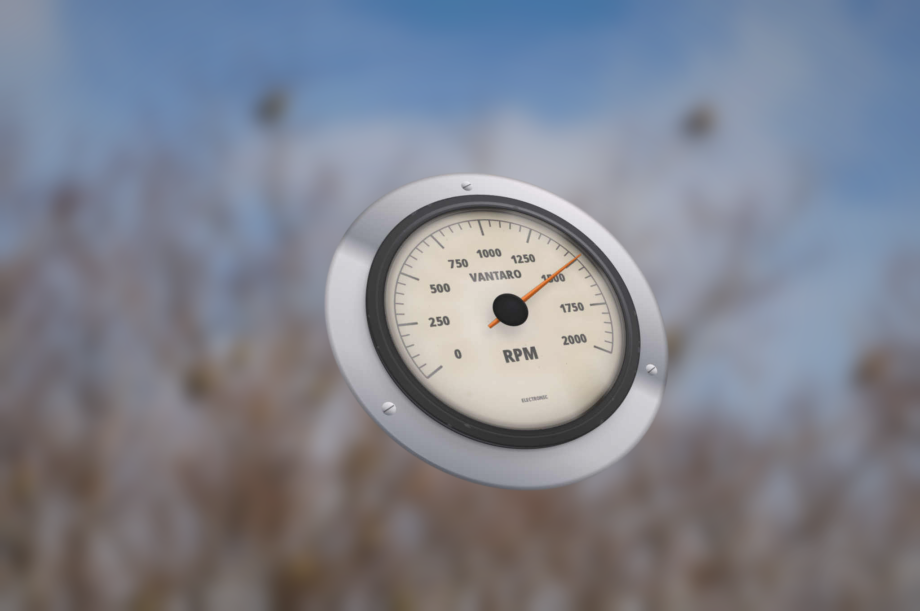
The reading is 1500rpm
